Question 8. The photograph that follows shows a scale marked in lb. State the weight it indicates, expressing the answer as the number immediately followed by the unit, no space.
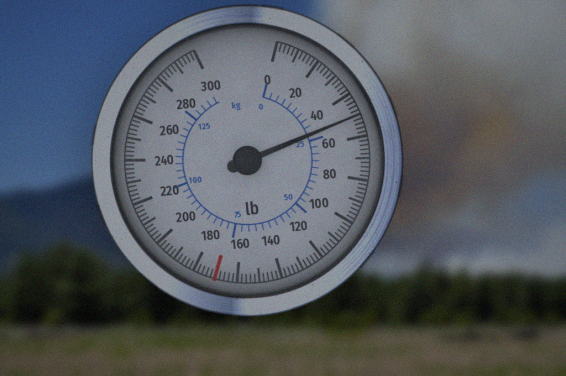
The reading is 50lb
